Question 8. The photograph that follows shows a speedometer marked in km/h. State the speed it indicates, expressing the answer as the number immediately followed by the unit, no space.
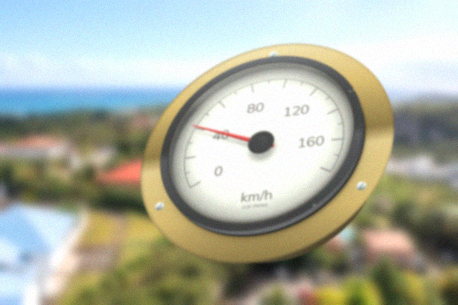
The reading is 40km/h
